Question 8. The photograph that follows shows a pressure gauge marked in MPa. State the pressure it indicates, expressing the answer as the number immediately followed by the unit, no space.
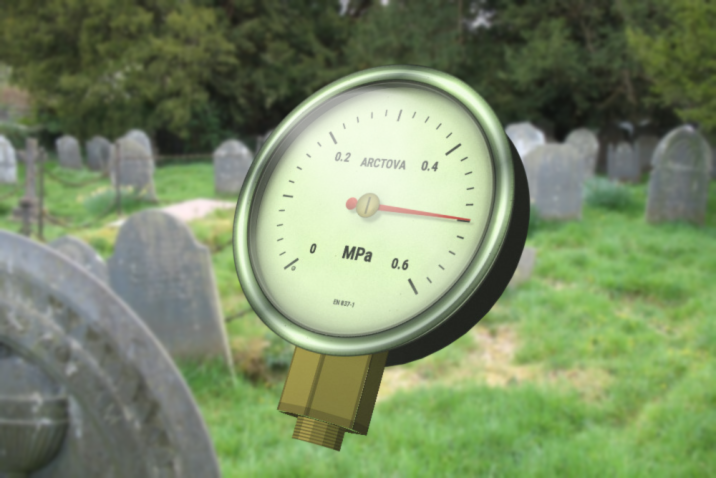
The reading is 0.5MPa
